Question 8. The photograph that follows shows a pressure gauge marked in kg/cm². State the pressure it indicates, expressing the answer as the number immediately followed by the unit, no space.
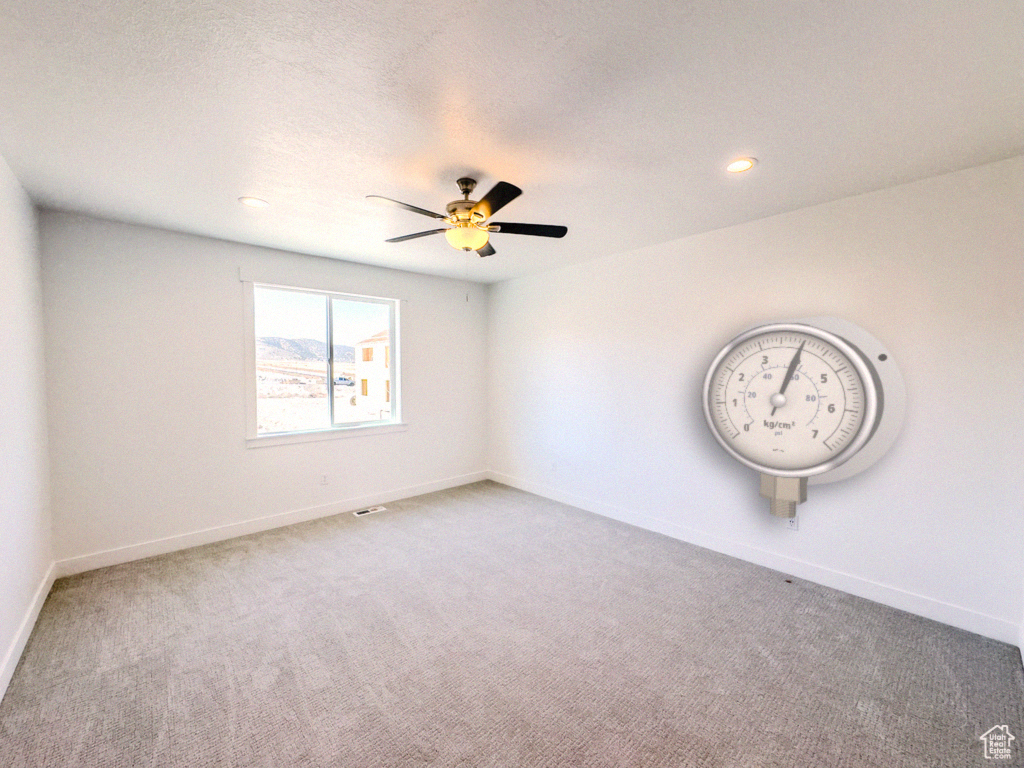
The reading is 4kg/cm²
